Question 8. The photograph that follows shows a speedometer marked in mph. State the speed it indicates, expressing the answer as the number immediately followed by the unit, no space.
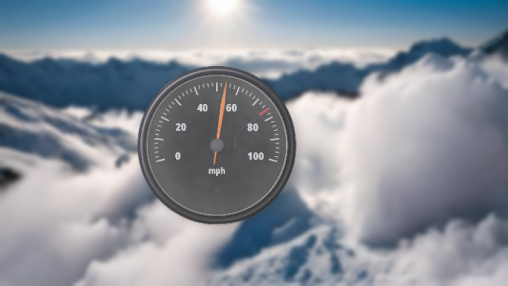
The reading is 54mph
